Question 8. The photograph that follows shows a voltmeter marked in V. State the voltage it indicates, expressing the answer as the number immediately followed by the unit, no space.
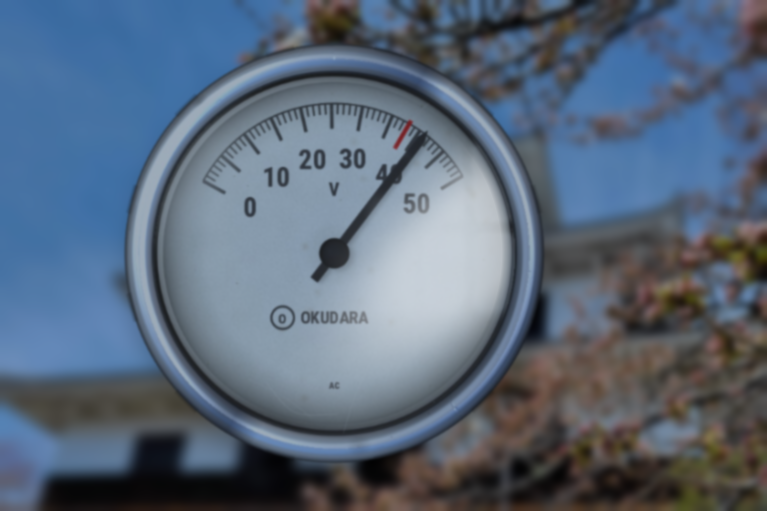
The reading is 41V
